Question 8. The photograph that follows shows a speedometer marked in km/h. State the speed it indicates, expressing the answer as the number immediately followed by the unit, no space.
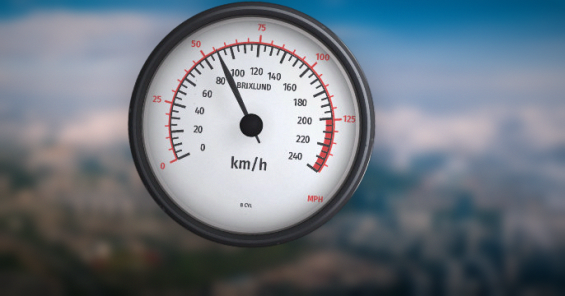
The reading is 90km/h
